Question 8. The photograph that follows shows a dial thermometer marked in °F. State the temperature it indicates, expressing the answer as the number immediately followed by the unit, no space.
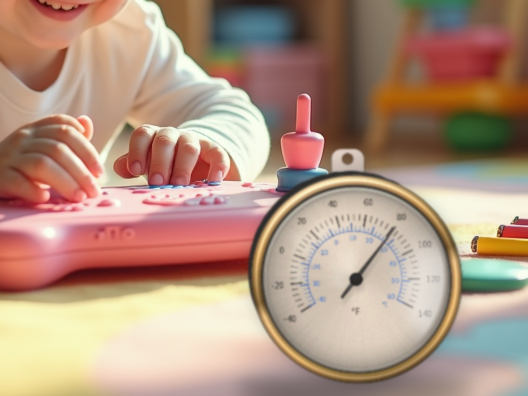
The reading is 80°F
